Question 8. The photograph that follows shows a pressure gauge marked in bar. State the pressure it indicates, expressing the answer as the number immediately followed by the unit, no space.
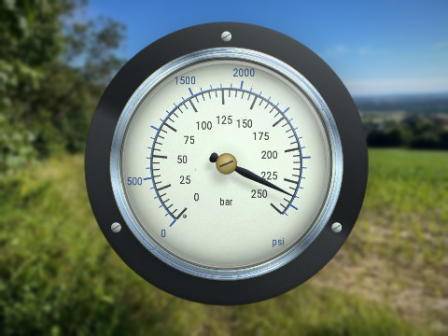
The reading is 235bar
